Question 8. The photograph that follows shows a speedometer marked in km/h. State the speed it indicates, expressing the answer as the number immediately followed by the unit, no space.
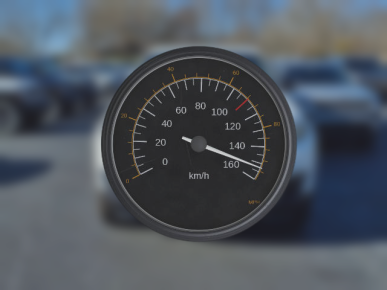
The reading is 152.5km/h
